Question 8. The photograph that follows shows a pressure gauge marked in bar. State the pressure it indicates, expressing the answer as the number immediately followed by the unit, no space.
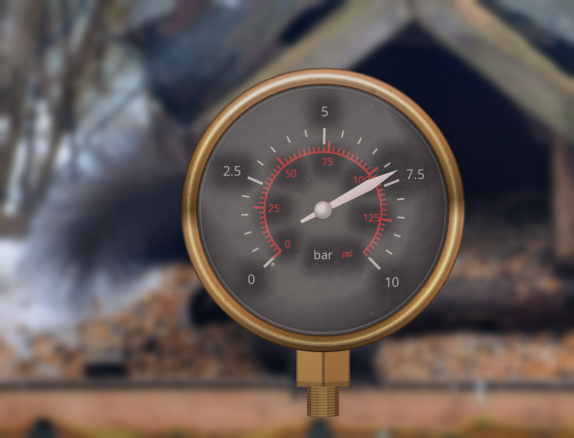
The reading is 7.25bar
